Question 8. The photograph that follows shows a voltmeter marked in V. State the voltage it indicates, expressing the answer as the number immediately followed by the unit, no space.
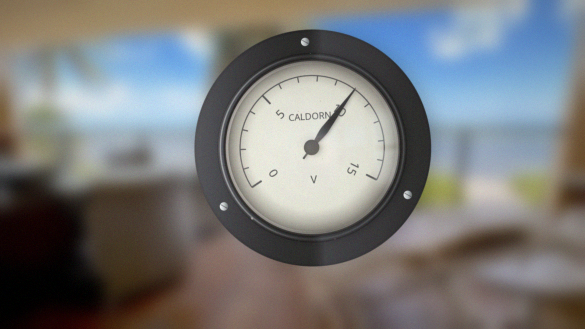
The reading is 10V
